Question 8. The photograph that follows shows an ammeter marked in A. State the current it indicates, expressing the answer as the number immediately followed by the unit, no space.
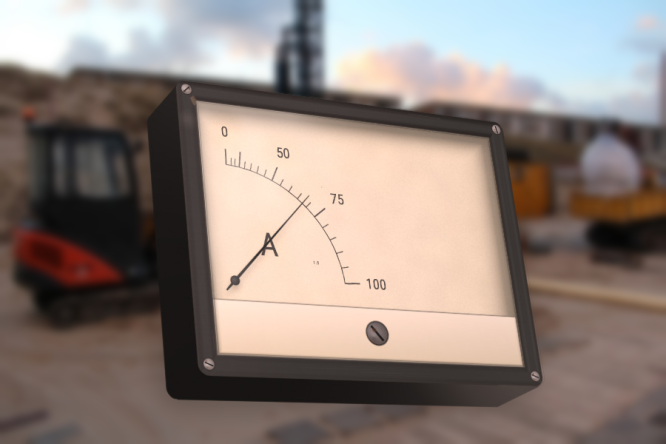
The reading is 67.5A
